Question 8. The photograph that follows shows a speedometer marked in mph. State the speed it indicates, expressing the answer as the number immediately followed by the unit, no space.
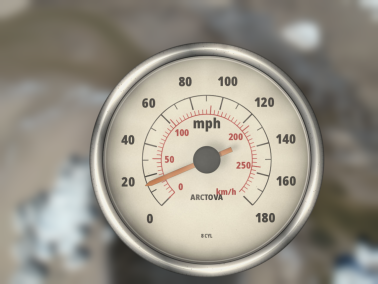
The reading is 15mph
